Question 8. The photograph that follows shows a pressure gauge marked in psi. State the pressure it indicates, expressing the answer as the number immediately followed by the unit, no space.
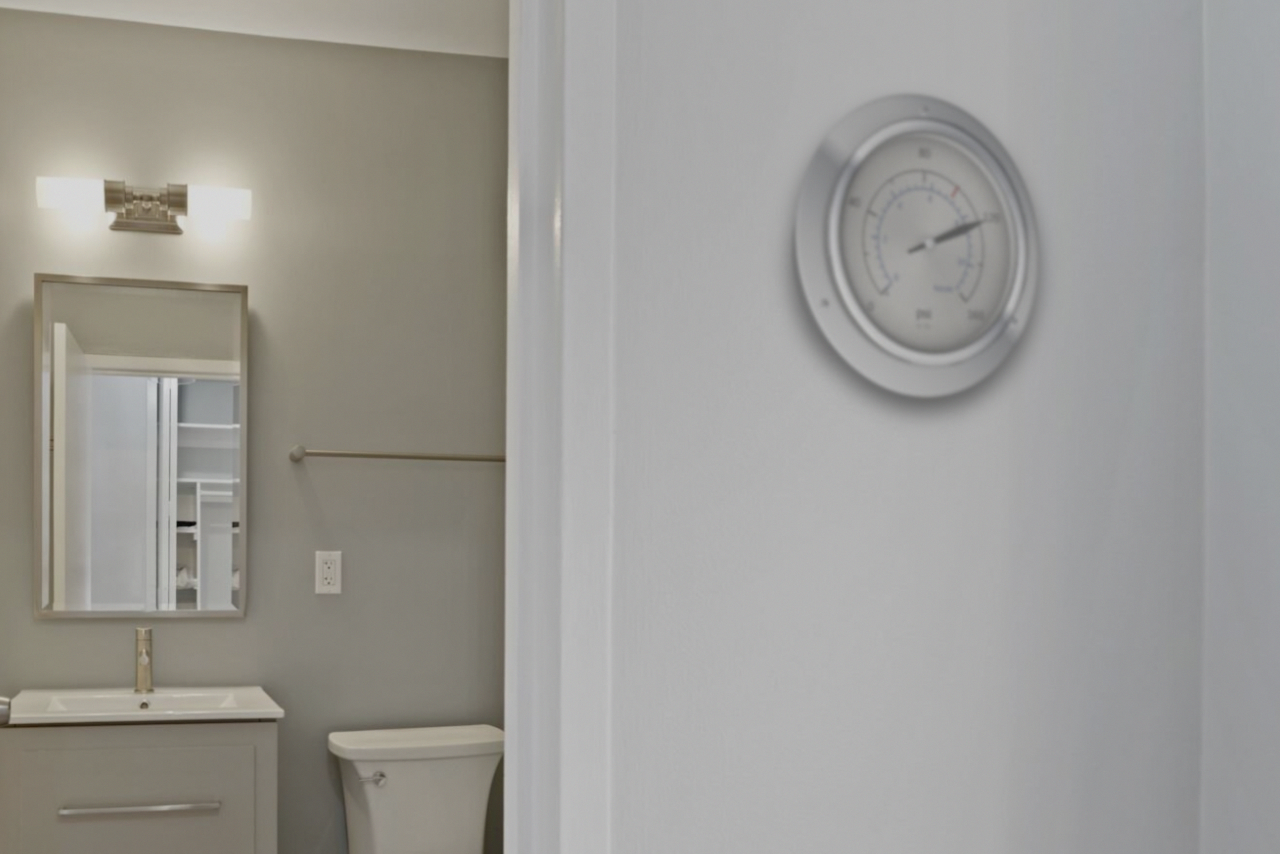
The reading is 120psi
